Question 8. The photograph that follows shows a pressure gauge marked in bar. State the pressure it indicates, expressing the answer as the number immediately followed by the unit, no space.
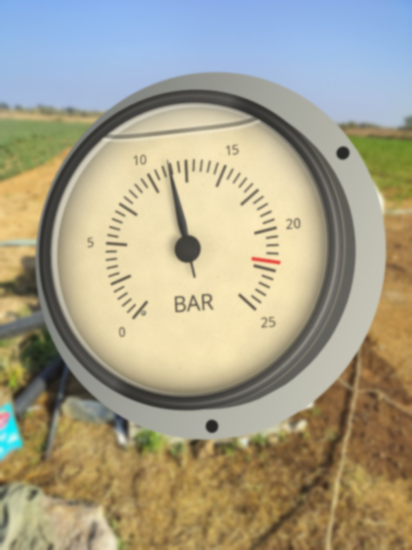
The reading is 11.5bar
